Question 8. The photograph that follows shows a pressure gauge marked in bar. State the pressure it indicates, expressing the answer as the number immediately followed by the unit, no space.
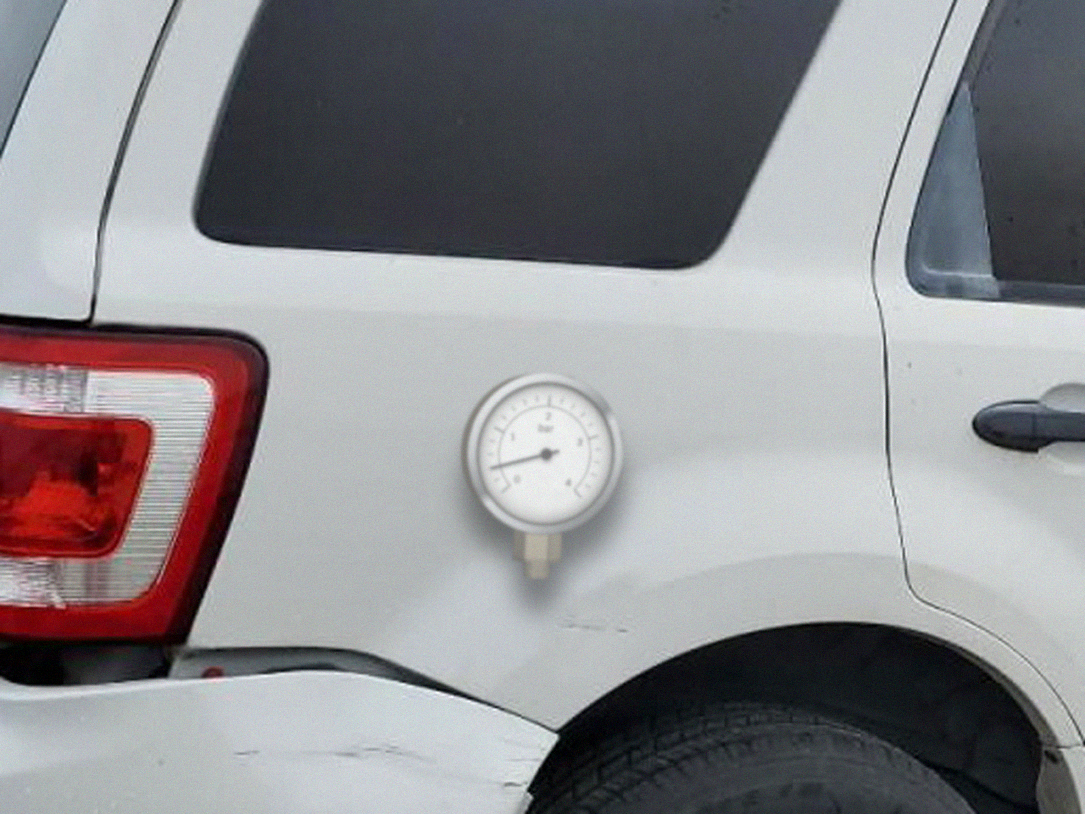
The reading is 0.4bar
